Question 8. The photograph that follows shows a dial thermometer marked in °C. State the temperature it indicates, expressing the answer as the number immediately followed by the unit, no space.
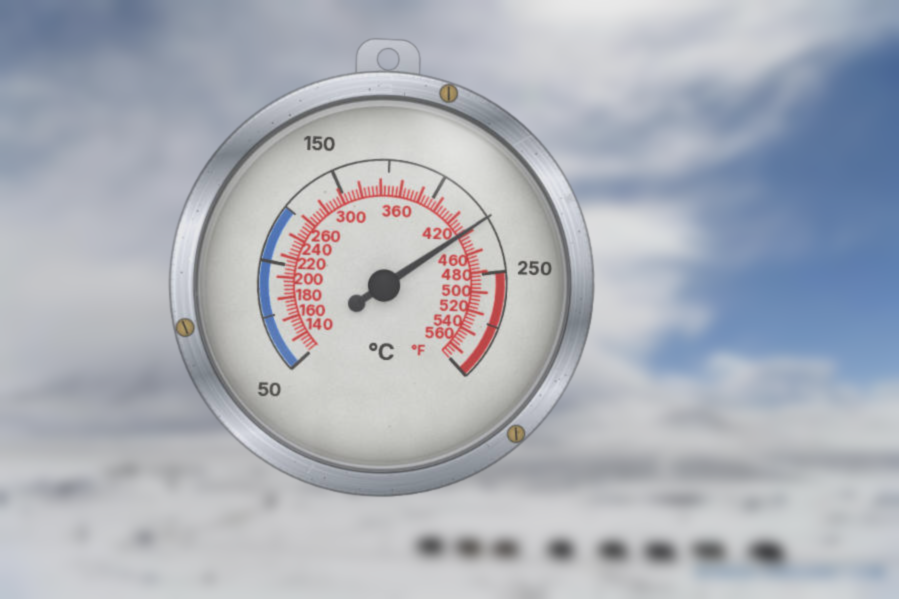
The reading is 225°C
